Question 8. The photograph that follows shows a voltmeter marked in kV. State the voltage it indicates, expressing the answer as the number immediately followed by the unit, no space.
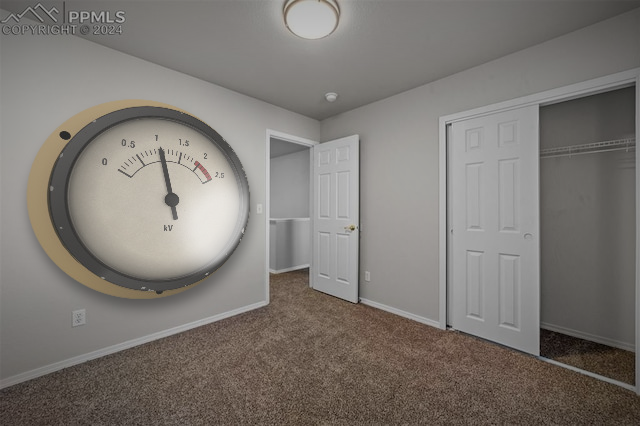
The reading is 1kV
